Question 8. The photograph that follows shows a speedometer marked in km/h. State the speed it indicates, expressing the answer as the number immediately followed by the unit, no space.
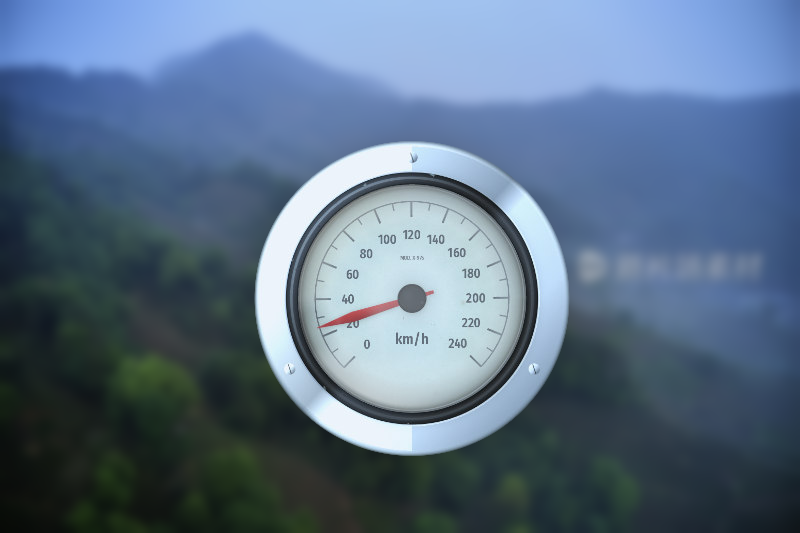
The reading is 25km/h
